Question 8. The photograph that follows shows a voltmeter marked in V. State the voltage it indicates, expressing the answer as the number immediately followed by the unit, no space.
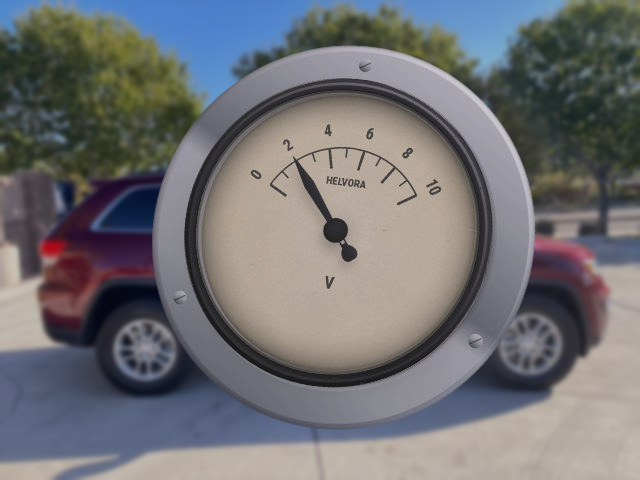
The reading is 2V
